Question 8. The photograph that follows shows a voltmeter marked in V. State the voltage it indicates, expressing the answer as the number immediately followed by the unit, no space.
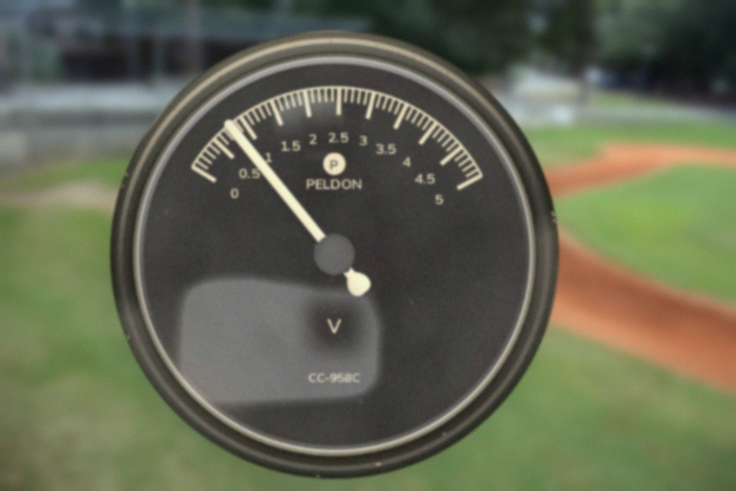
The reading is 0.8V
